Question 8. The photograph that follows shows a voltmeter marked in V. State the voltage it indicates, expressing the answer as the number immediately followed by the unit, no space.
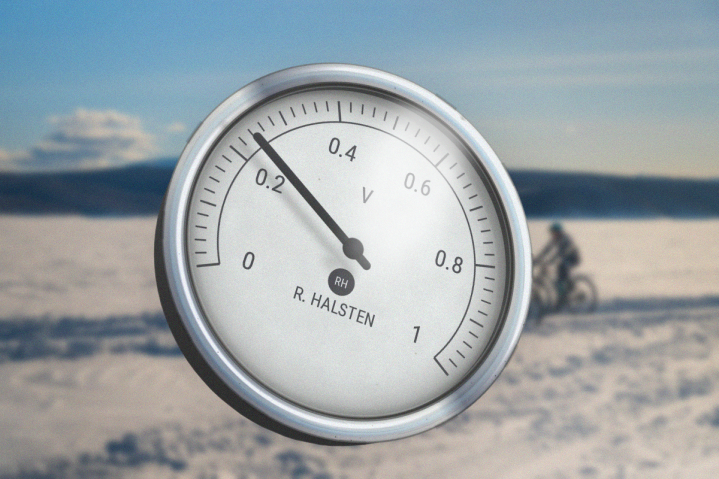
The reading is 0.24V
